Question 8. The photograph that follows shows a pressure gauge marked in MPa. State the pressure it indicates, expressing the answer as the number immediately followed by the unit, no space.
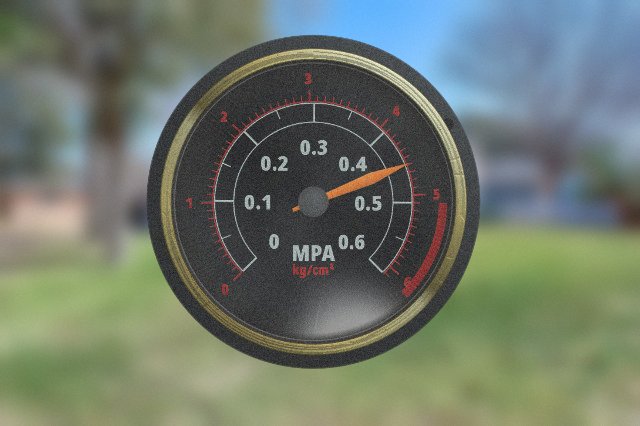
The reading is 0.45MPa
